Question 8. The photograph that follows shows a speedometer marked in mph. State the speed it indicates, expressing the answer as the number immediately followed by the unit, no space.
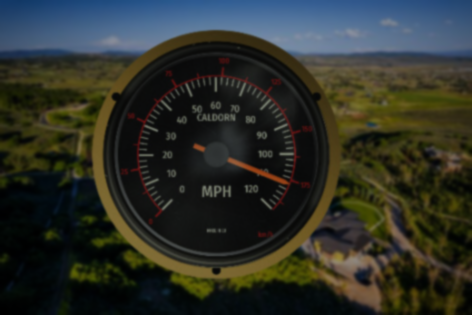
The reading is 110mph
